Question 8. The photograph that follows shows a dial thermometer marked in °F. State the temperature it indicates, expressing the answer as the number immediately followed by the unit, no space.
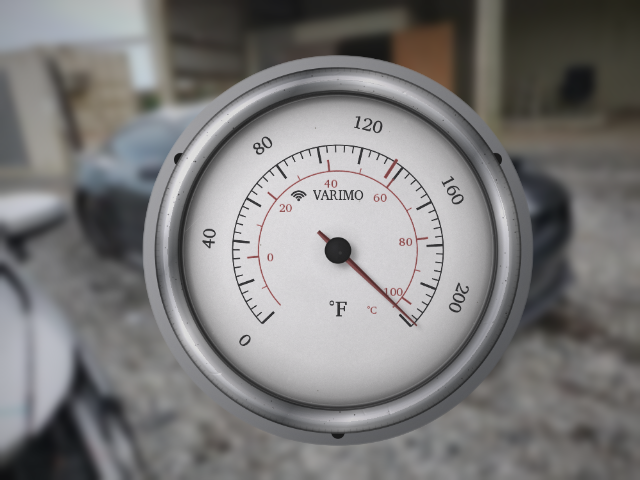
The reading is 218°F
